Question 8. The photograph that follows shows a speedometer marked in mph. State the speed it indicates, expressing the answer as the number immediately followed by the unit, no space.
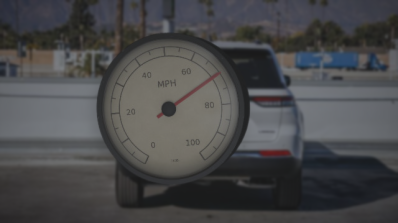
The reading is 70mph
